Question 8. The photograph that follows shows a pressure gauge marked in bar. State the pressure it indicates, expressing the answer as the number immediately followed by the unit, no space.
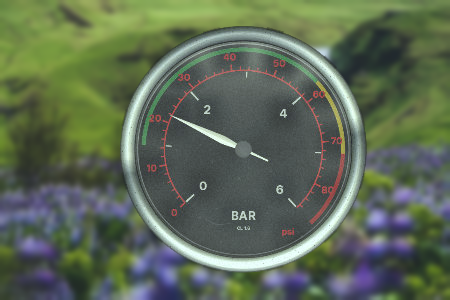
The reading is 1.5bar
